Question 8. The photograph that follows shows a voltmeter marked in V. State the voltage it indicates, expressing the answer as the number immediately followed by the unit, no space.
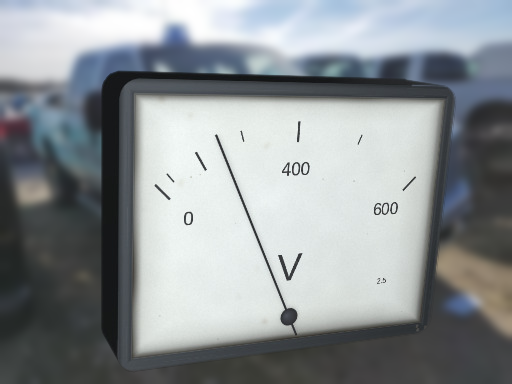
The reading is 250V
